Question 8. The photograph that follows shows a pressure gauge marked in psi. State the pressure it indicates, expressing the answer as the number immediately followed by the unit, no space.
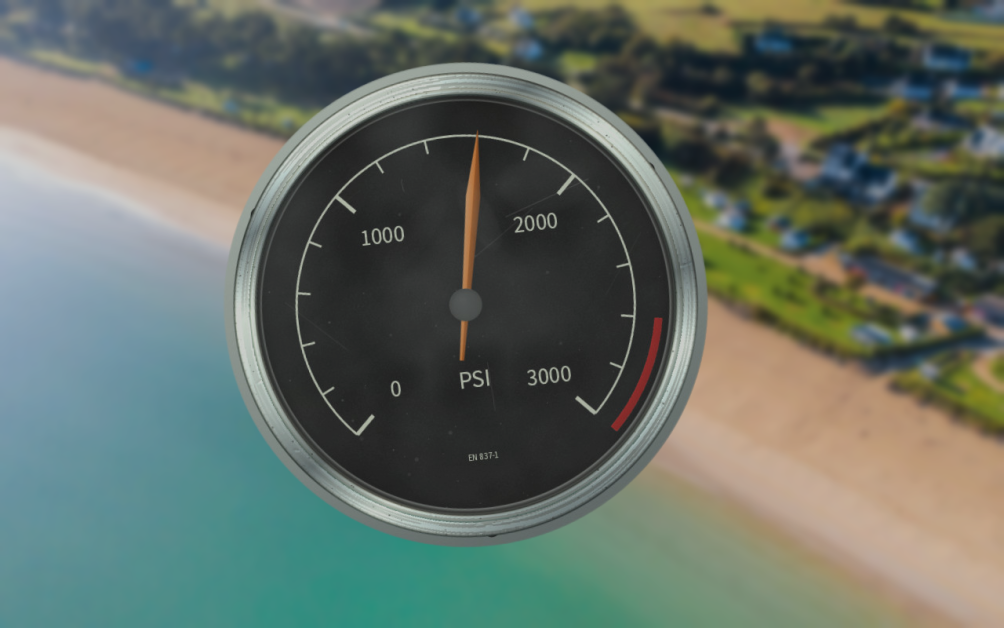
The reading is 1600psi
